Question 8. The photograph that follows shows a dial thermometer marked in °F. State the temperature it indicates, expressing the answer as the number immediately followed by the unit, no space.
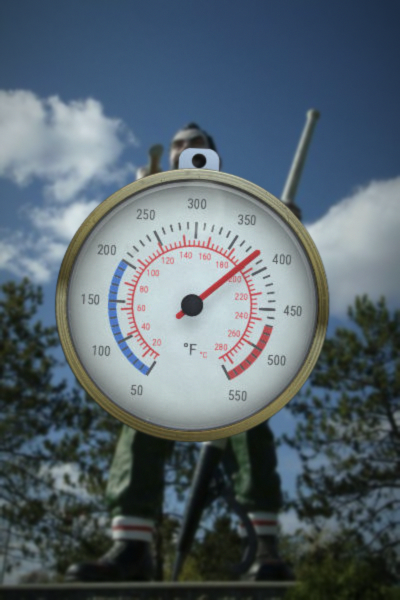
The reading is 380°F
